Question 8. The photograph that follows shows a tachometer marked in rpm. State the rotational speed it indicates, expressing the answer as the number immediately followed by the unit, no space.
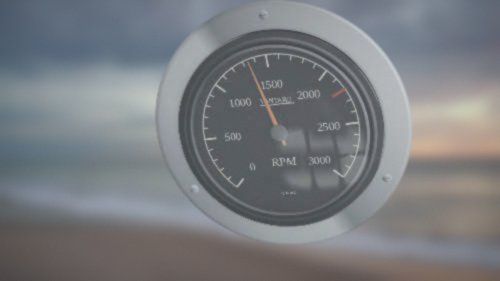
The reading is 1350rpm
